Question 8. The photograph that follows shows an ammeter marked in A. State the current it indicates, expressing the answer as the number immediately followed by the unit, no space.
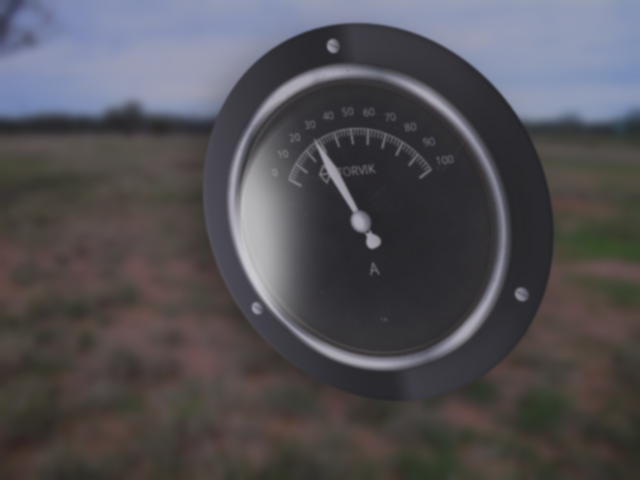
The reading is 30A
